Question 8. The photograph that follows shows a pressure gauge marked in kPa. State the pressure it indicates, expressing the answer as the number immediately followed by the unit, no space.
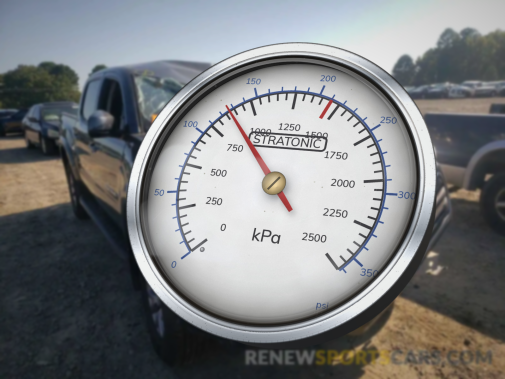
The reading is 875kPa
